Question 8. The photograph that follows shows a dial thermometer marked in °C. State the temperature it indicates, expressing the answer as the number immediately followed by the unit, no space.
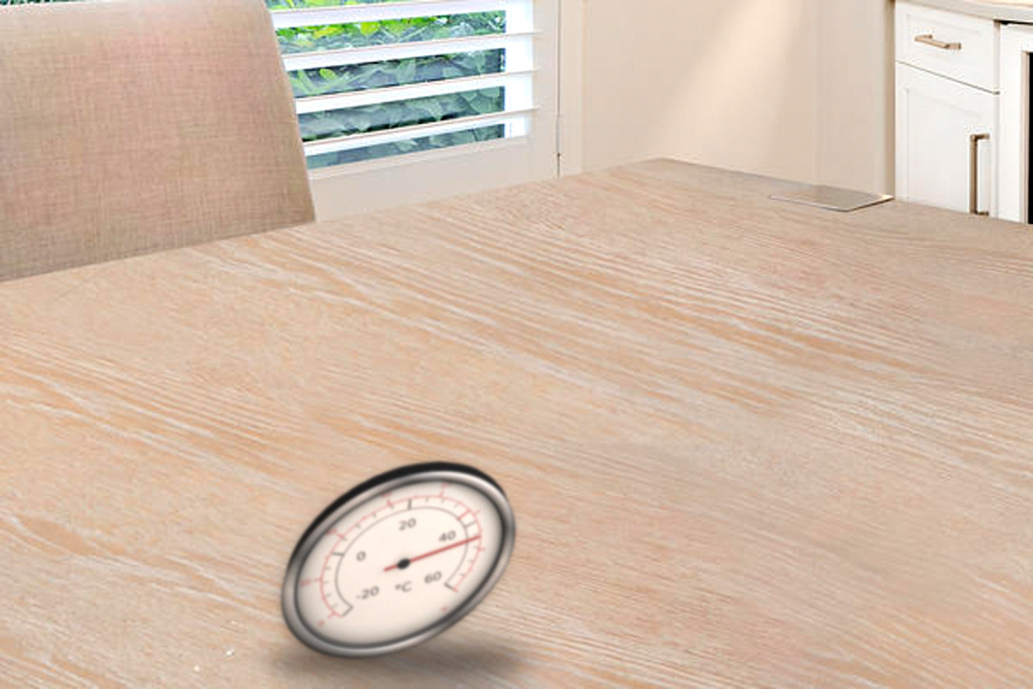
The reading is 44°C
